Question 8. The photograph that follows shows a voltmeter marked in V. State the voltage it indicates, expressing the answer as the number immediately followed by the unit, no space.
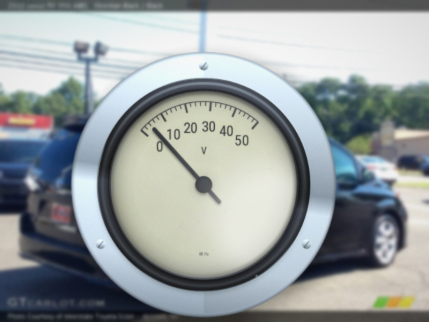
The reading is 4V
